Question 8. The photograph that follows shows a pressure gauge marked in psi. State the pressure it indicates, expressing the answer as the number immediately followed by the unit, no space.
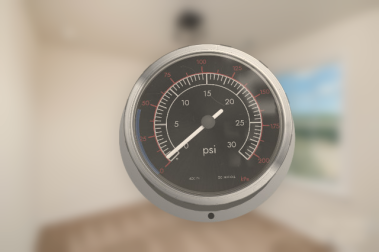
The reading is 0.5psi
